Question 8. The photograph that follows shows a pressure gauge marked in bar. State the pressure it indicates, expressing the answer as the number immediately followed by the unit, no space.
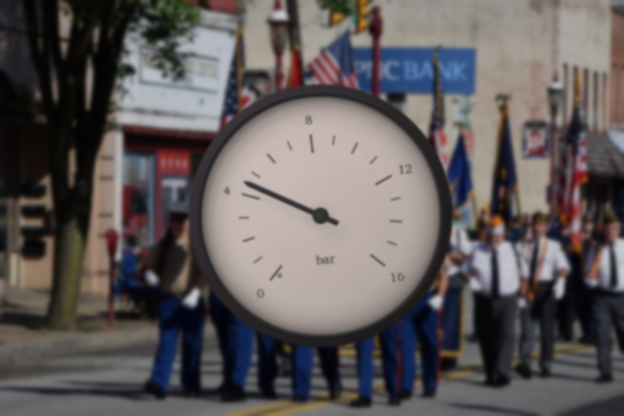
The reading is 4.5bar
